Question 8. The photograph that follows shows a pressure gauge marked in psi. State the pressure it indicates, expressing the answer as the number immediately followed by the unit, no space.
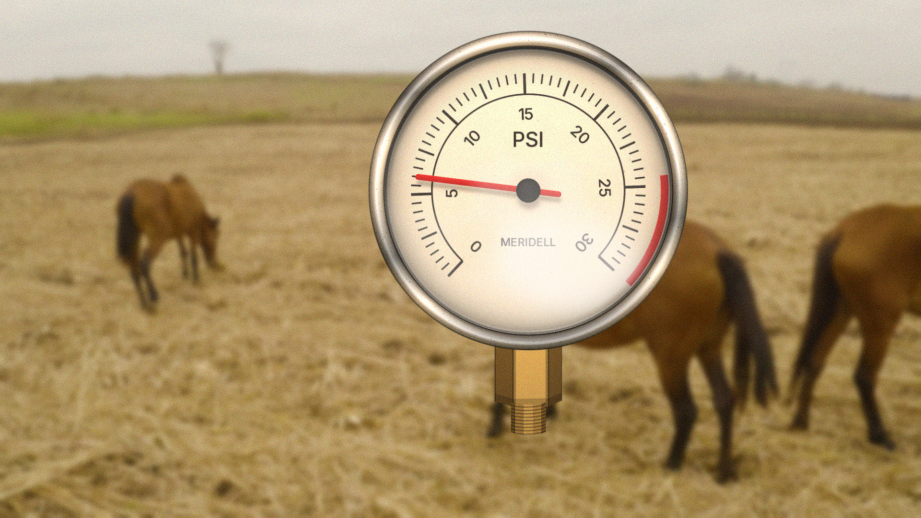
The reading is 6psi
